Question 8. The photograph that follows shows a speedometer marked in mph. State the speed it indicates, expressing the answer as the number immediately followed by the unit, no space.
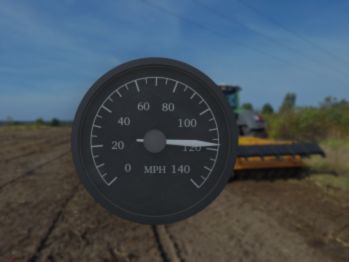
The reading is 117.5mph
